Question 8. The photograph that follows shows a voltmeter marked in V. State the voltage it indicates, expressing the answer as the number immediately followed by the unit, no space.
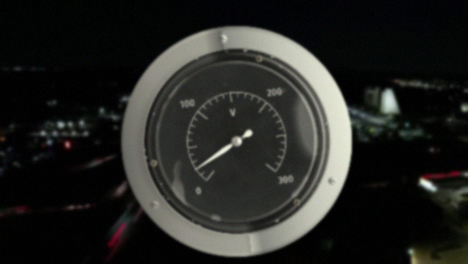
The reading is 20V
